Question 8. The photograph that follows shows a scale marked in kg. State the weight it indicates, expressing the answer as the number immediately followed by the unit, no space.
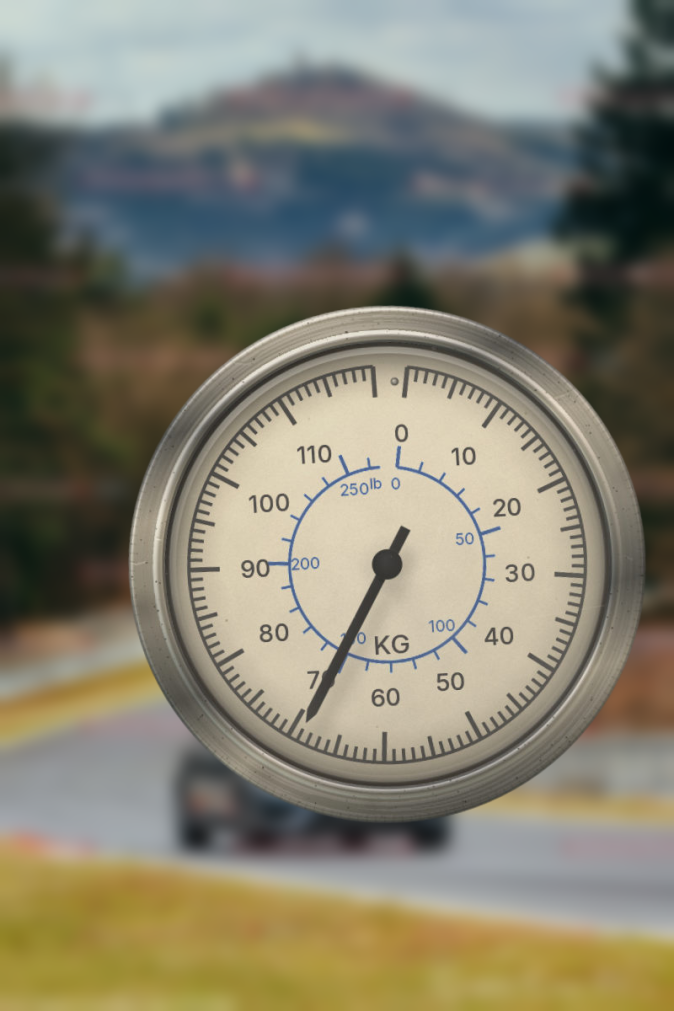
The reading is 69kg
